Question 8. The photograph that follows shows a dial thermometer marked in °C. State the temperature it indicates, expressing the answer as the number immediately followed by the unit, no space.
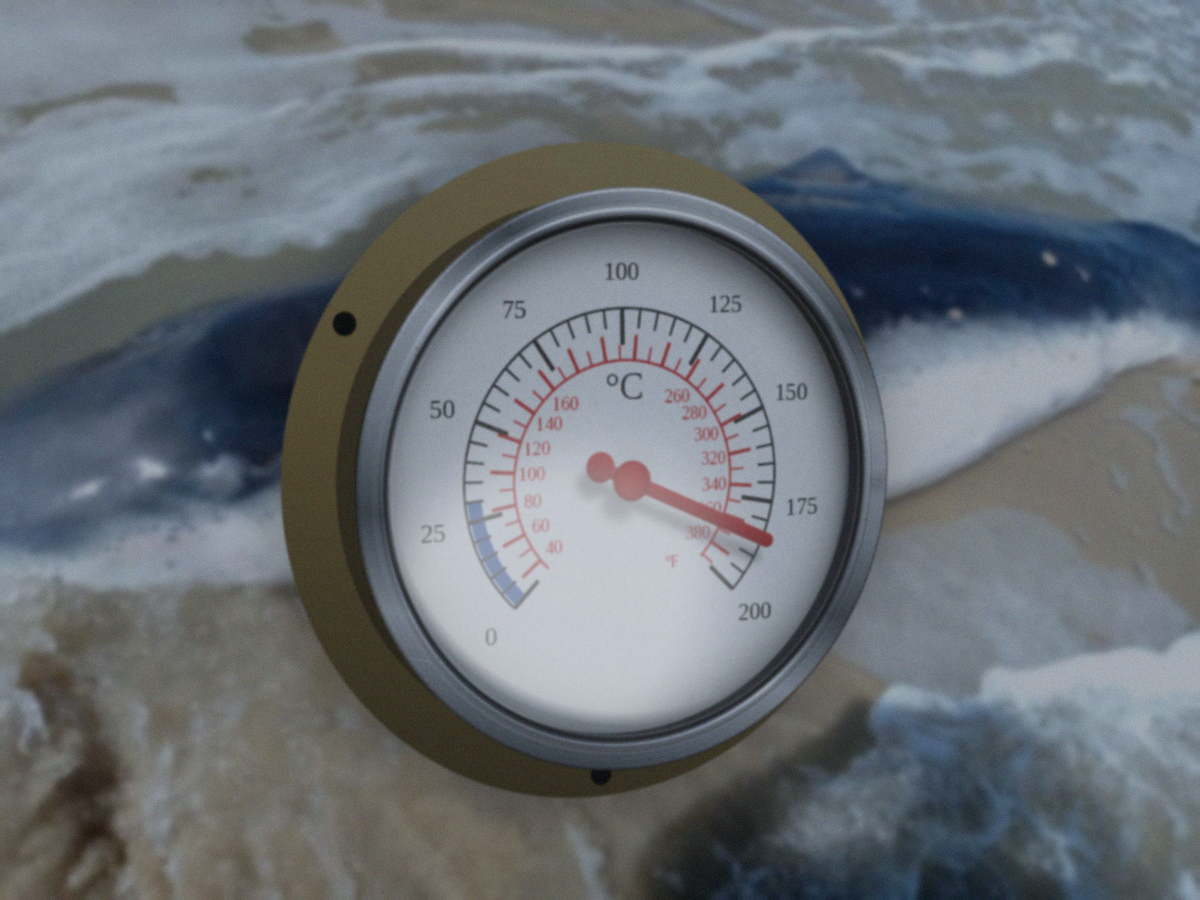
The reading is 185°C
